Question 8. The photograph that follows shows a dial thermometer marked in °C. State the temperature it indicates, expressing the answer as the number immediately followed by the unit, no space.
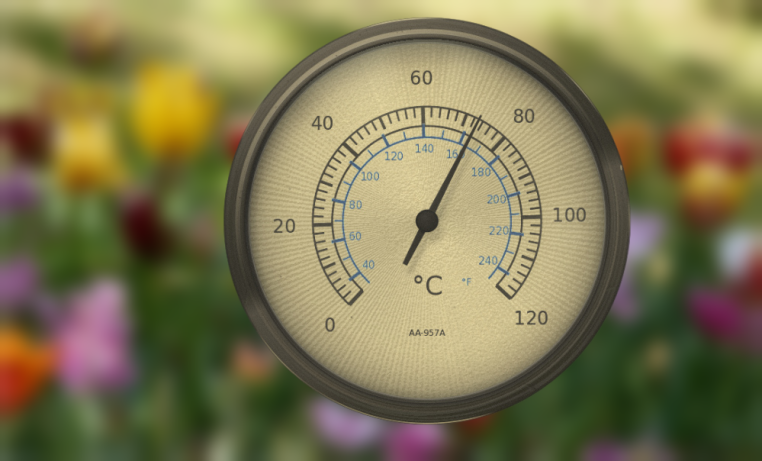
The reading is 73°C
